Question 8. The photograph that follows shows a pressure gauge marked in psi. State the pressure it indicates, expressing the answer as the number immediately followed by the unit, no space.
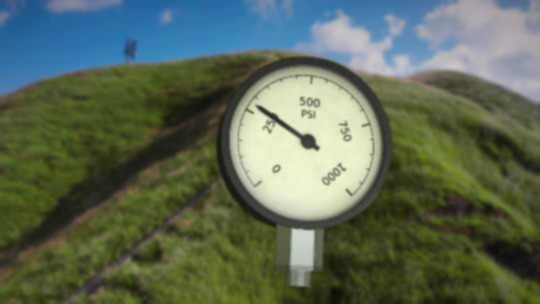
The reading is 275psi
